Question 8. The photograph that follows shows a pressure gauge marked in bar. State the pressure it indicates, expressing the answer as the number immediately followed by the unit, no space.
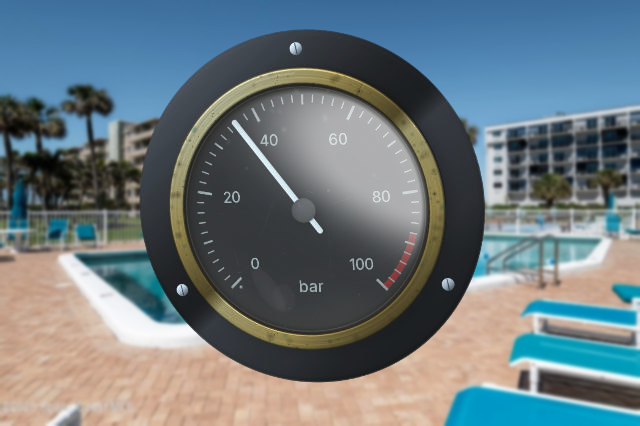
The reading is 36bar
